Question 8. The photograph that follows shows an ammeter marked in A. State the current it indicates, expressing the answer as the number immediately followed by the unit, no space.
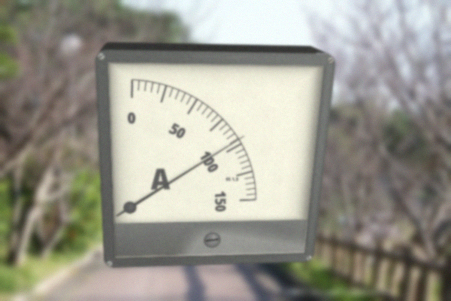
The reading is 95A
